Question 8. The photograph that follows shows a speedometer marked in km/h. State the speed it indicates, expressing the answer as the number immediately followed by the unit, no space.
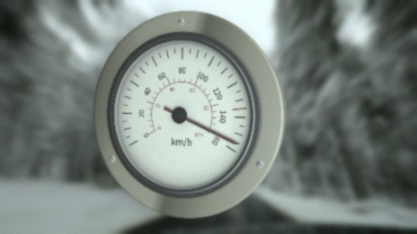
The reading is 155km/h
